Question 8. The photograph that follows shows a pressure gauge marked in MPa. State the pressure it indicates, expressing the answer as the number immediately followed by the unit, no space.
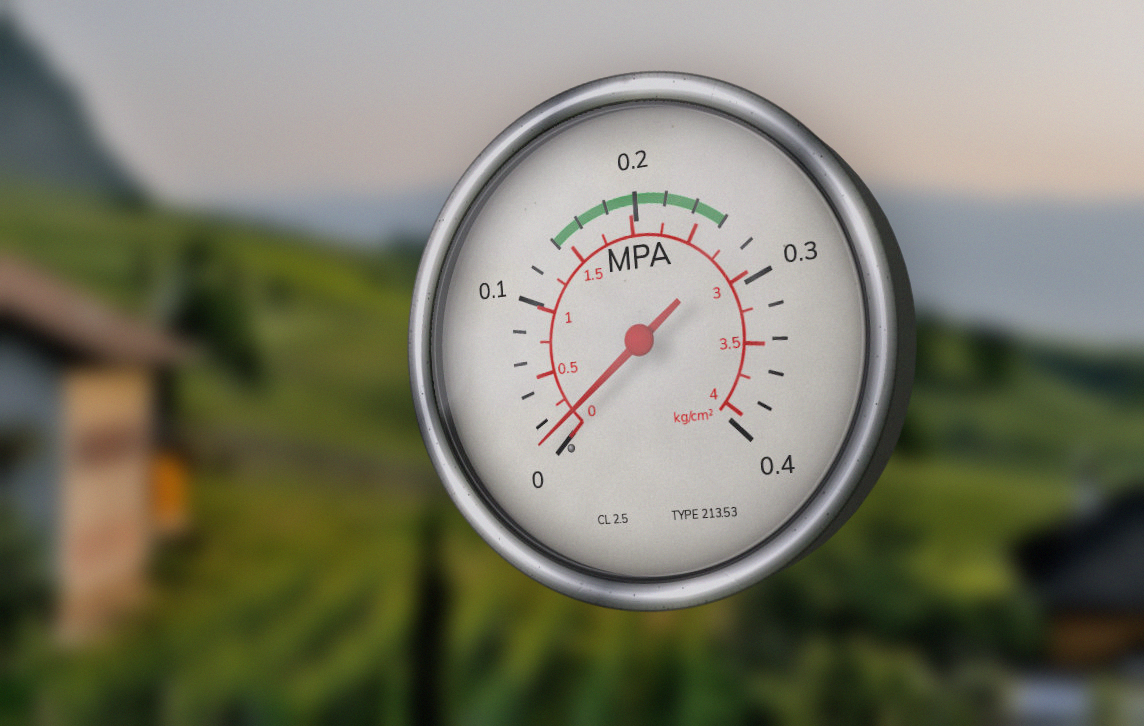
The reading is 0.01MPa
